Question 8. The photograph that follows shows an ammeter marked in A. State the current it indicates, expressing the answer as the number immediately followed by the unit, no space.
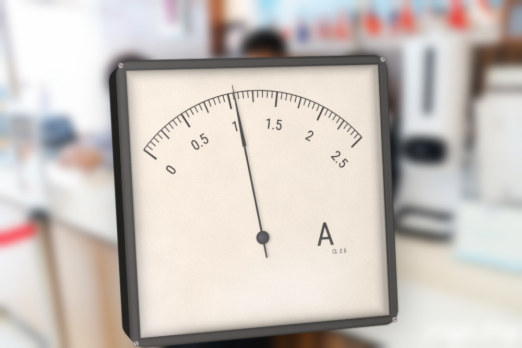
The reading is 1.05A
